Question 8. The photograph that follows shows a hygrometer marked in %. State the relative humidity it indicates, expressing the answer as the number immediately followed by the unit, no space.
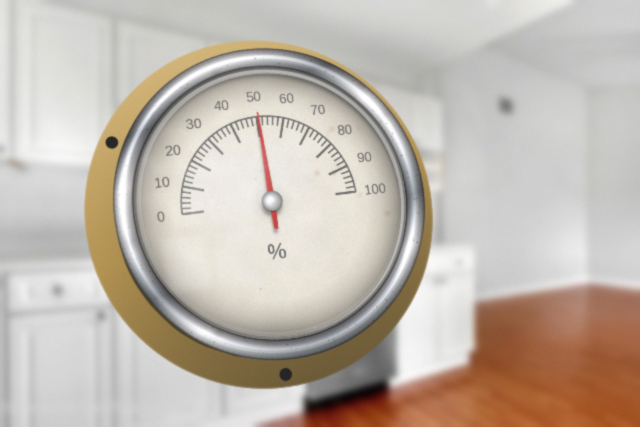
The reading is 50%
